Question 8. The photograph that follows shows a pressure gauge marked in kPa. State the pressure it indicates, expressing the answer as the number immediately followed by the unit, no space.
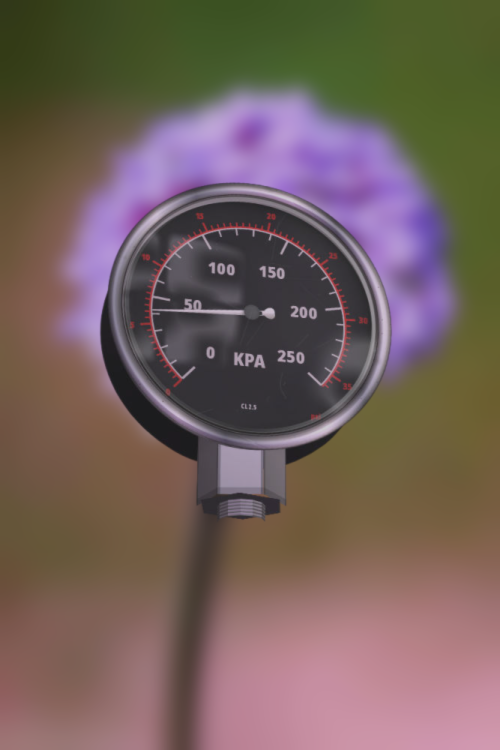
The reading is 40kPa
